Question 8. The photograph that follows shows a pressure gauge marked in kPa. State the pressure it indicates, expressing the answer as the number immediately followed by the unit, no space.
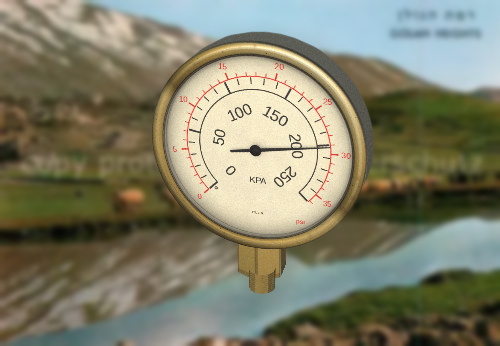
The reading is 200kPa
